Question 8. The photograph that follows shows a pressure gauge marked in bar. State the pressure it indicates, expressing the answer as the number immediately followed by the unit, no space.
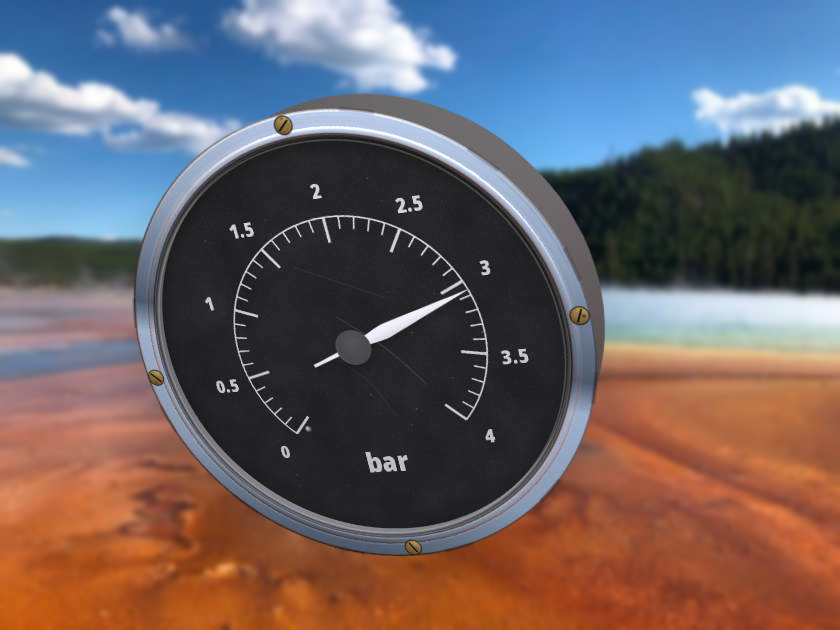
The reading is 3.05bar
